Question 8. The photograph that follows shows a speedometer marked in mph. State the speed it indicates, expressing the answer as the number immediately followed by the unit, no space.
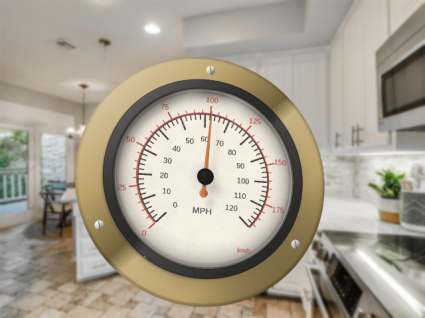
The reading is 62mph
